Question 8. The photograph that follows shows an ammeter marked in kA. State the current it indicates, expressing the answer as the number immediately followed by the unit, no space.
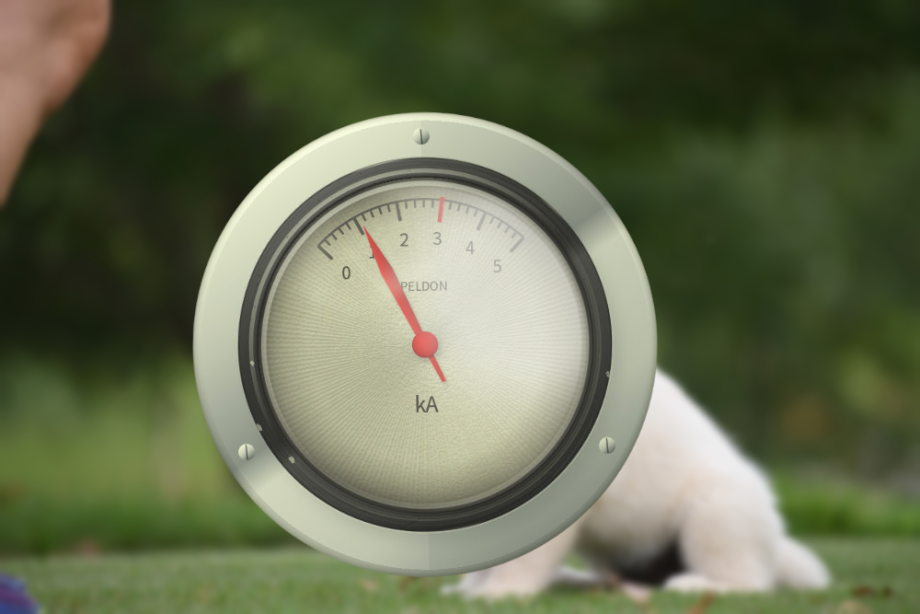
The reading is 1.1kA
